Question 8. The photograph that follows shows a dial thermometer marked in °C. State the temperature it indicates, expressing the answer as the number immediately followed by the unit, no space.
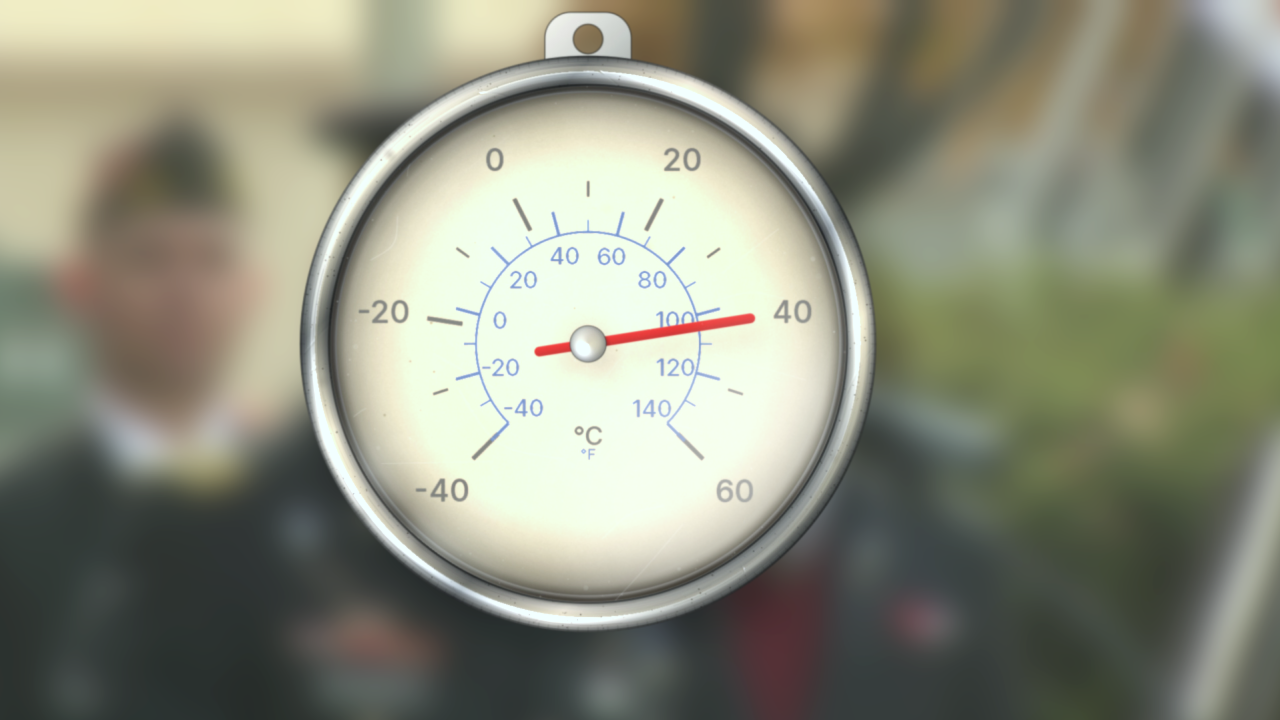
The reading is 40°C
